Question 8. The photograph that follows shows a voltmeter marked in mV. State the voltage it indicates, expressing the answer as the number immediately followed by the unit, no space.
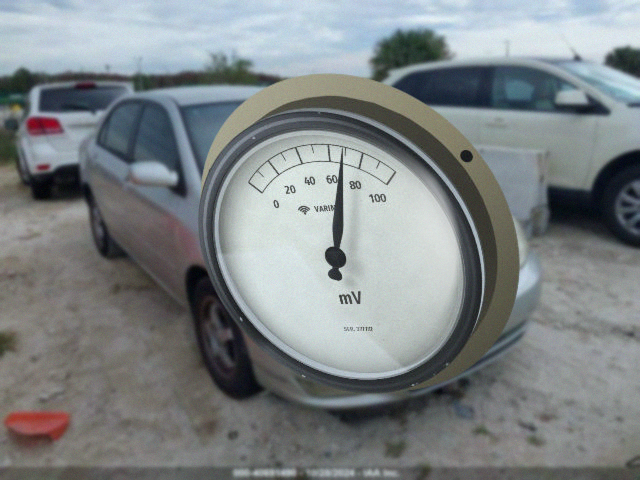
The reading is 70mV
